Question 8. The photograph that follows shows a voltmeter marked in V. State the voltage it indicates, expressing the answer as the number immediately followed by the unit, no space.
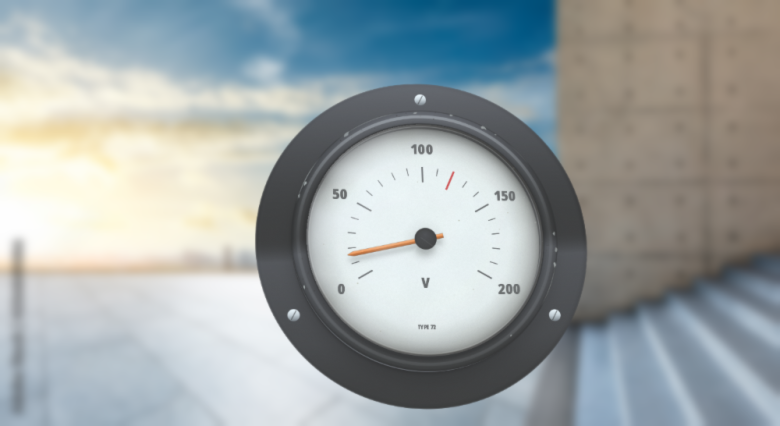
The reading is 15V
